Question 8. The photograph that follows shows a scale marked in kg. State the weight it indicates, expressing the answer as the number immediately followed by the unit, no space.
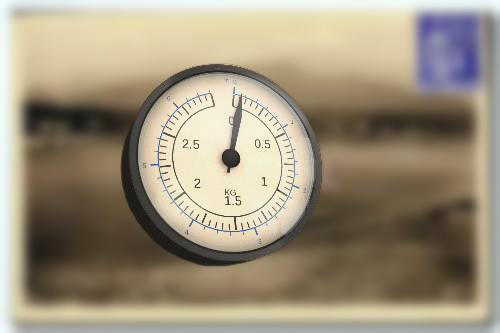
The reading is 0.05kg
